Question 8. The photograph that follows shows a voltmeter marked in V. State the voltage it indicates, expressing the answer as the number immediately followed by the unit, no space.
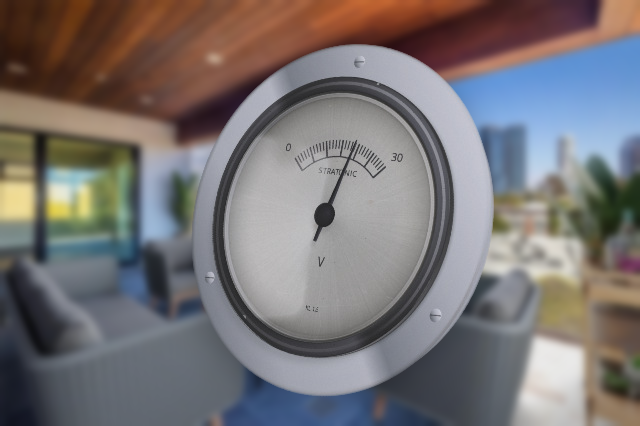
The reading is 20V
